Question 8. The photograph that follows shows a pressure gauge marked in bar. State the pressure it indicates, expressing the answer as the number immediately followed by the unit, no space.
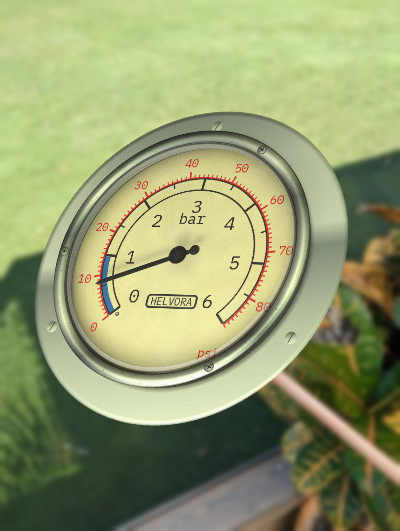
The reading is 0.5bar
